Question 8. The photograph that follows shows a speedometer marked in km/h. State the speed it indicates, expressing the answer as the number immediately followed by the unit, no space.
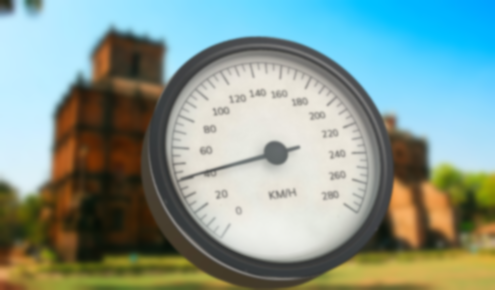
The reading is 40km/h
